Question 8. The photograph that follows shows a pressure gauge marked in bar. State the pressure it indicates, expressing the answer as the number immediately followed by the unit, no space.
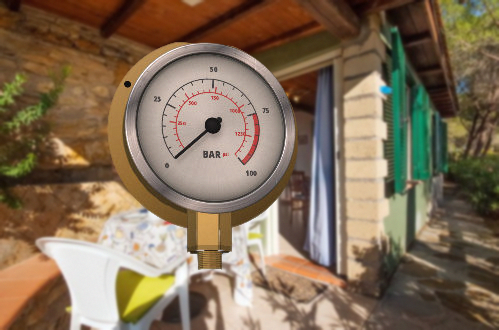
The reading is 0bar
